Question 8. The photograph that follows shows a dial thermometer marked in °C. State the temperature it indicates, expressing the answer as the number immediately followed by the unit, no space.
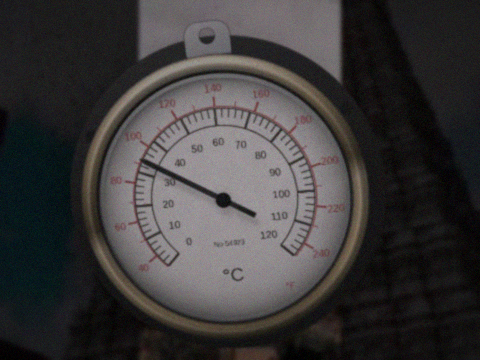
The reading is 34°C
